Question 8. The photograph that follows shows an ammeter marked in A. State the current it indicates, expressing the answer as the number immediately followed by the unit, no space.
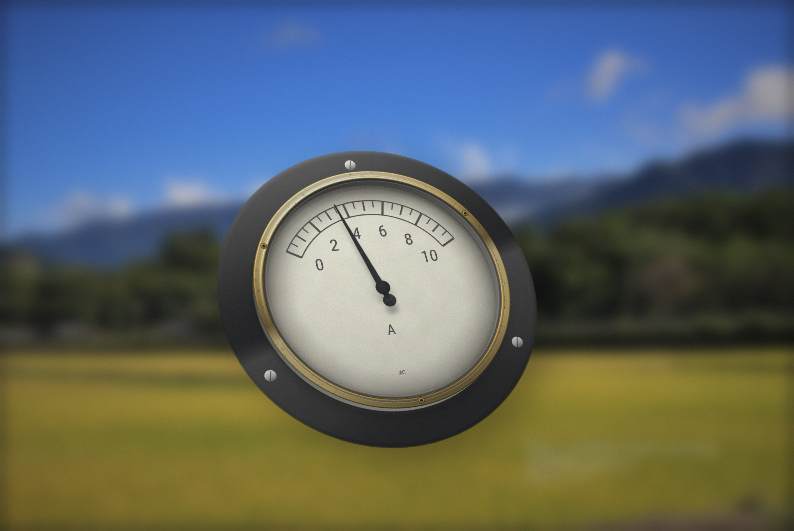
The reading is 3.5A
